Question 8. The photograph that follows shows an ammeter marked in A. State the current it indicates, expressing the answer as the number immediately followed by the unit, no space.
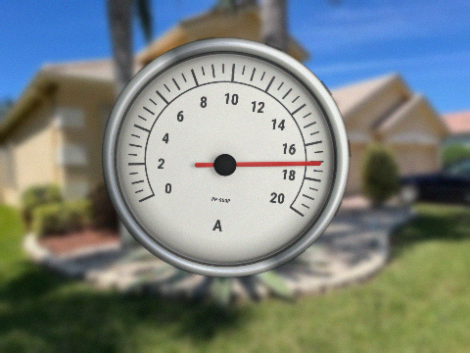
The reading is 17A
